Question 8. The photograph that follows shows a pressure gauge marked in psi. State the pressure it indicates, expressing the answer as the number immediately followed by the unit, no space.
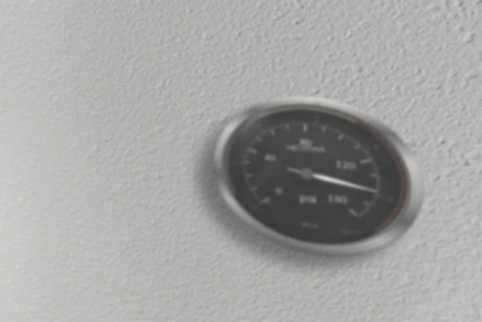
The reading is 140psi
